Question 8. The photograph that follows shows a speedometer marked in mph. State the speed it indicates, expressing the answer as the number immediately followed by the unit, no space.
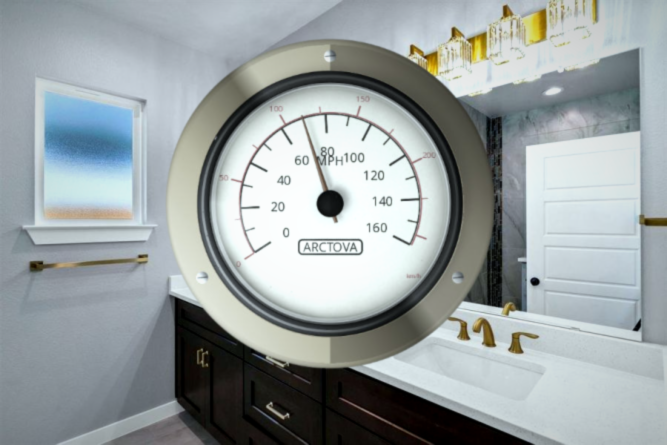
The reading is 70mph
